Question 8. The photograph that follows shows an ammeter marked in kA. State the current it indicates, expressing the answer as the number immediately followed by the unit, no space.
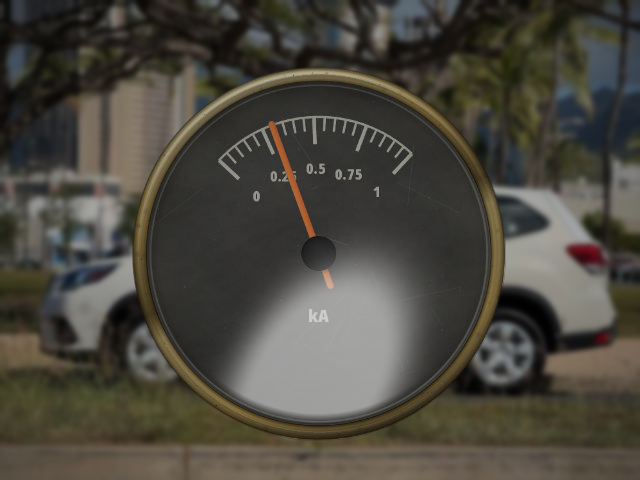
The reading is 0.3kA
